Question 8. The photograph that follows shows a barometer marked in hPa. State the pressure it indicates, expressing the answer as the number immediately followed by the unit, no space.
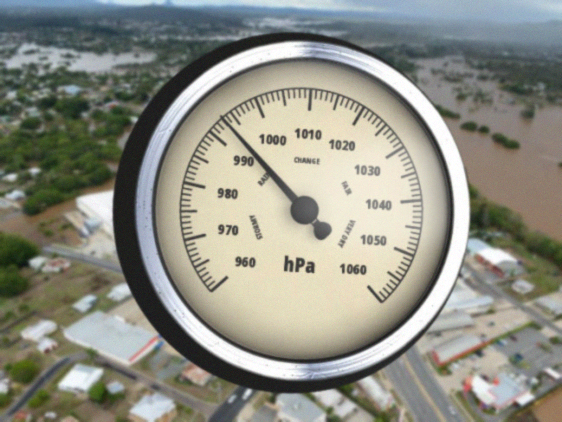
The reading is 993hPa
